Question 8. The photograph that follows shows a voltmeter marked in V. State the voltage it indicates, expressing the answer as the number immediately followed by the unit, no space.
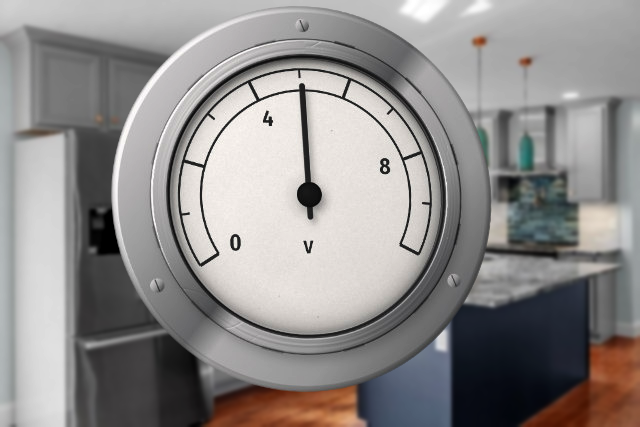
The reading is 5V
